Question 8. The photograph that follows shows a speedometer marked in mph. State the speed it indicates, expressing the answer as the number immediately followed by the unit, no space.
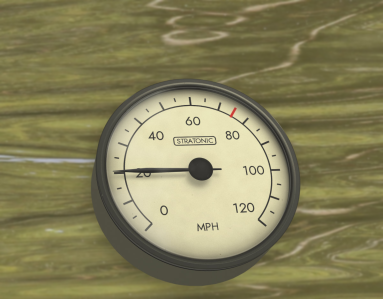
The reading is 20mph
